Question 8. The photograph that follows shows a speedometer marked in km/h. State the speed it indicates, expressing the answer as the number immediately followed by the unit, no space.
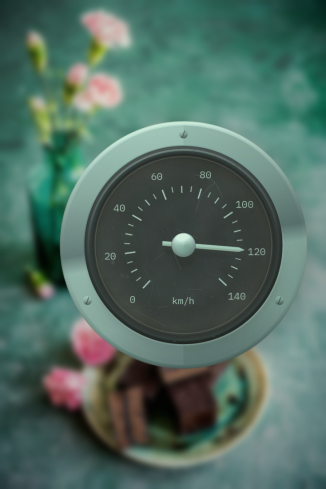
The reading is 120km/h
